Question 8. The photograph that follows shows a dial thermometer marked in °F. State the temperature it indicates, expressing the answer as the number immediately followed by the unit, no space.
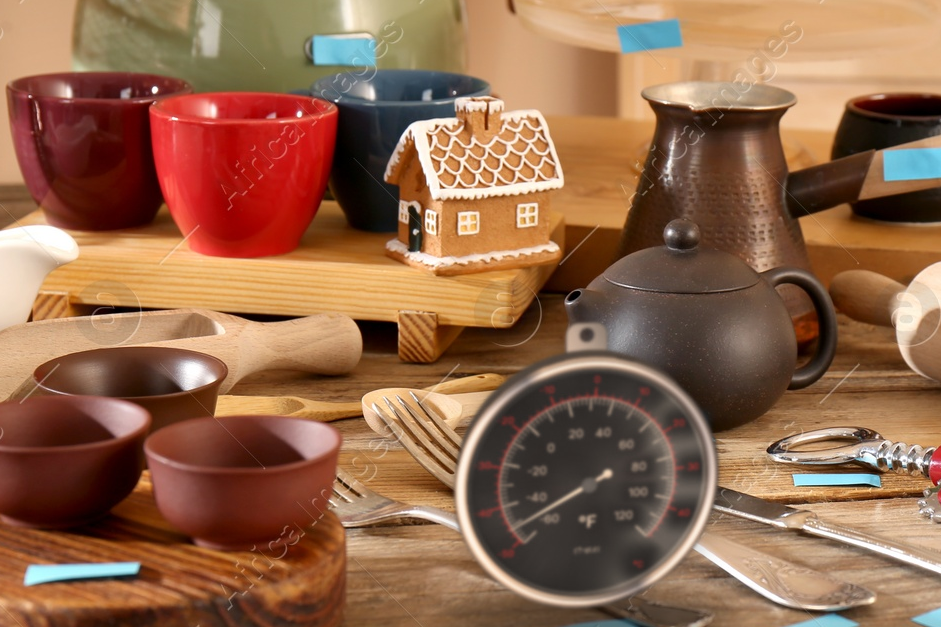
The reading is -50°F
